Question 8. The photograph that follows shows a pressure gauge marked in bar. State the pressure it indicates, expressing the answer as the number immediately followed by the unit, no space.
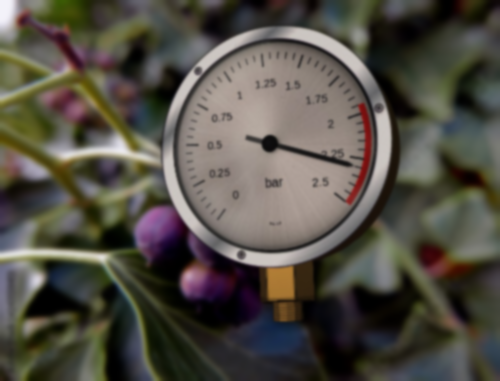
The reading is 2.3bar
